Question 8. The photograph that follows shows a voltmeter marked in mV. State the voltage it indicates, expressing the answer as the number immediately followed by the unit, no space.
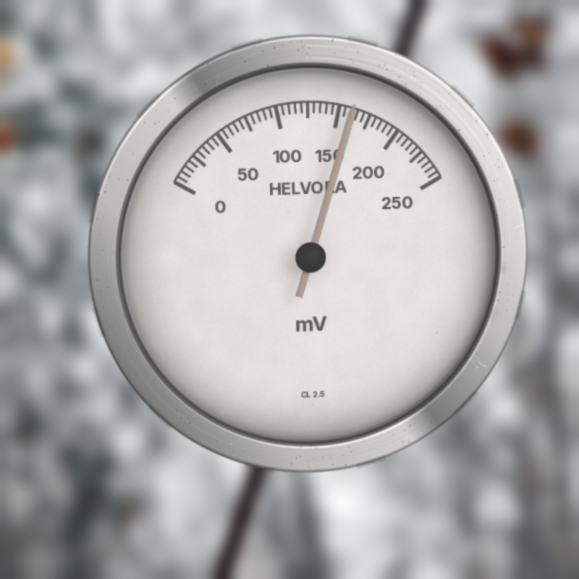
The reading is 160mV
